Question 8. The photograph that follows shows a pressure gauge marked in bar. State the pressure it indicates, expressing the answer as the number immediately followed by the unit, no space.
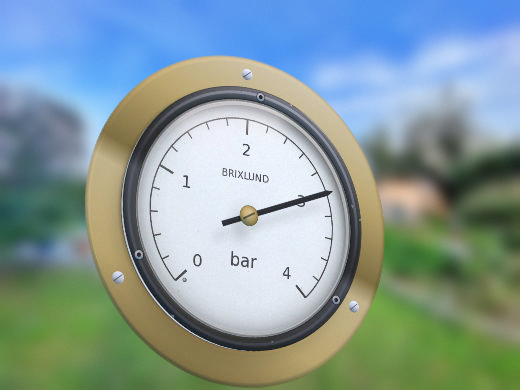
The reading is 3bar
